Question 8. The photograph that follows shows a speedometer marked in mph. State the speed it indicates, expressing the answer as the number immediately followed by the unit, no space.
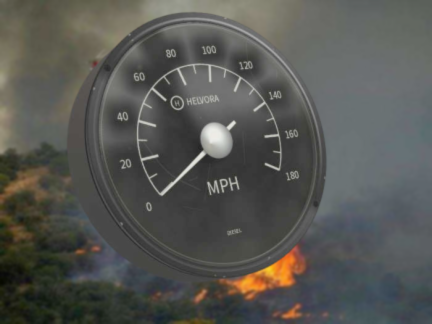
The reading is 0mph
